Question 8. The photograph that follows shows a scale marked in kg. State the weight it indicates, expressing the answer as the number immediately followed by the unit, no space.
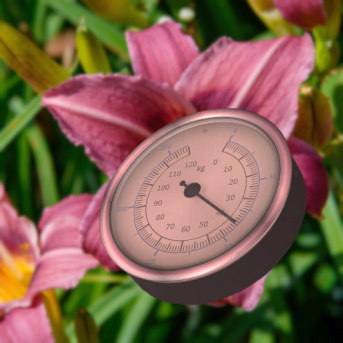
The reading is 40kg
